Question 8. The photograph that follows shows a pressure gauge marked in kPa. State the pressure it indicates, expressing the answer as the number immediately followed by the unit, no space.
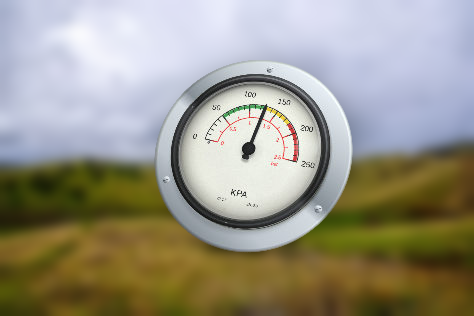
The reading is 130kPa
